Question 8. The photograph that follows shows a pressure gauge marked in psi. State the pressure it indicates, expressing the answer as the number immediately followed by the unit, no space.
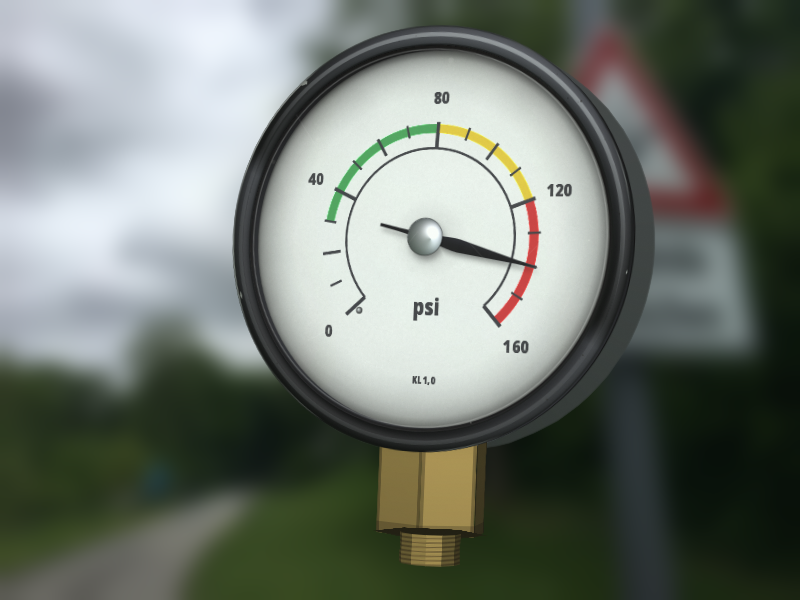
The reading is 140psi
